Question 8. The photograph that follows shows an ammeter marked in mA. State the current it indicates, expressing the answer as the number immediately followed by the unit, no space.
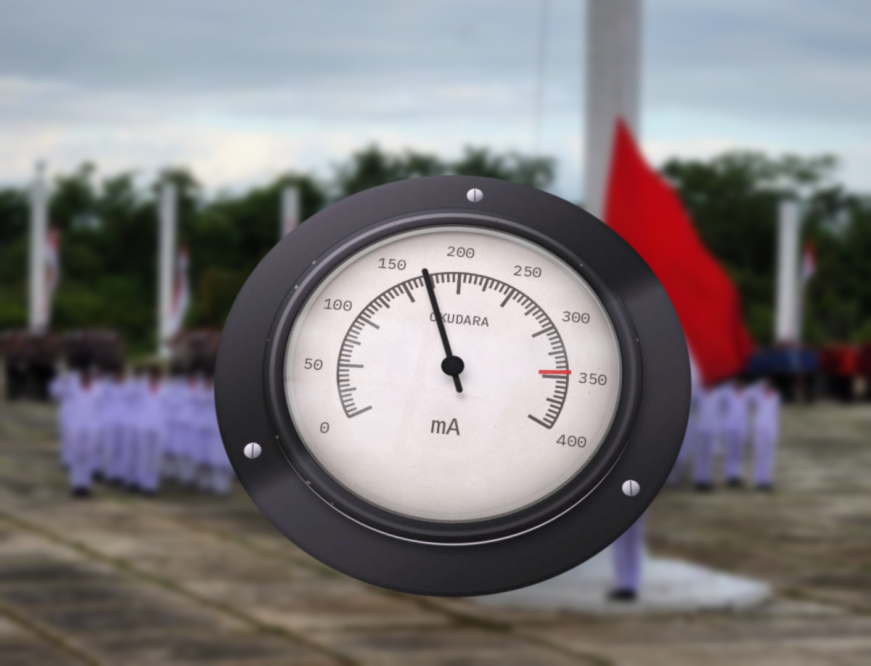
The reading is 170mA
